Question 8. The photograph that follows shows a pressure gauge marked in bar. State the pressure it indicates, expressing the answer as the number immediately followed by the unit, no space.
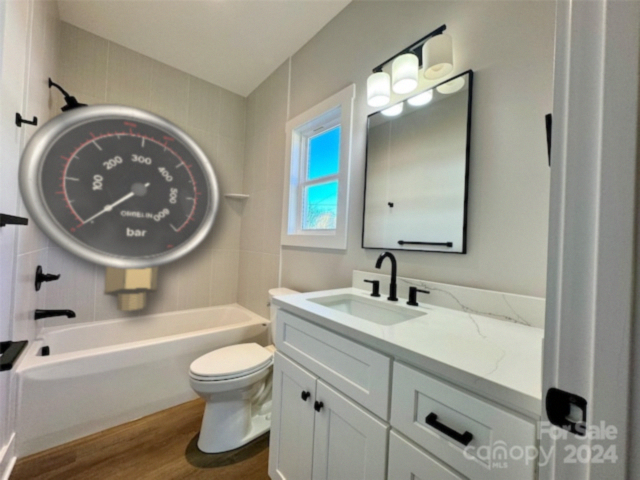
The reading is 0bar
